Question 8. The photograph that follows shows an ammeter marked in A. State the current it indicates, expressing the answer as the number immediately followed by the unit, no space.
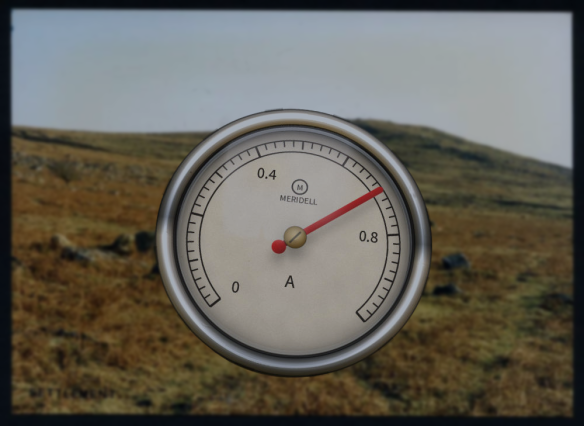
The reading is 0.7A
